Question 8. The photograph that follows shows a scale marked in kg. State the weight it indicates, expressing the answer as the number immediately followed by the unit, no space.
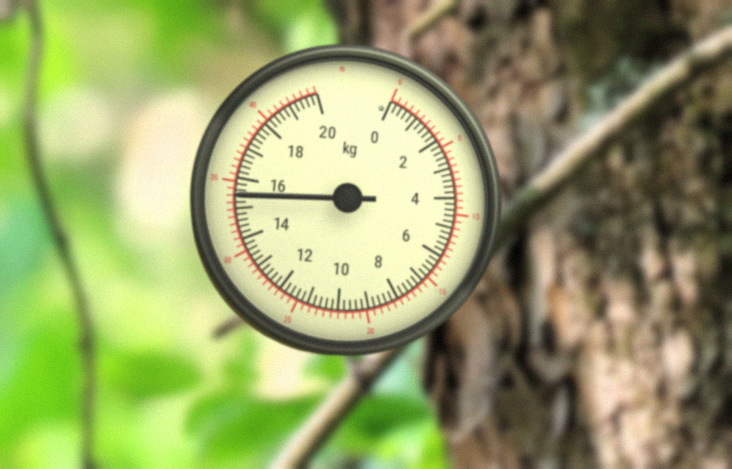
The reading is 15.4kg
